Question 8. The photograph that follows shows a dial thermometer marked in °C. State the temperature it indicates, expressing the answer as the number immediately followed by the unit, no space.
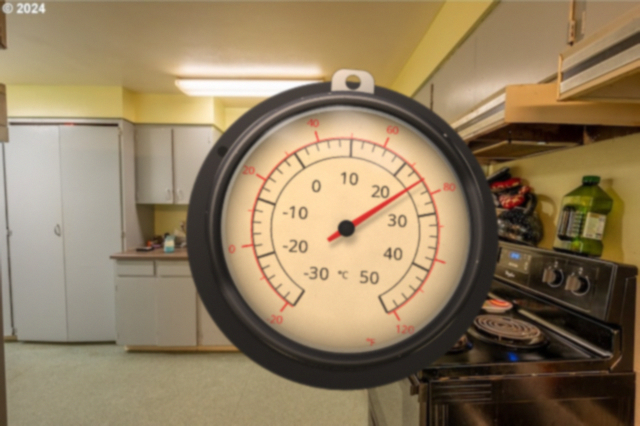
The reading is 24°C
